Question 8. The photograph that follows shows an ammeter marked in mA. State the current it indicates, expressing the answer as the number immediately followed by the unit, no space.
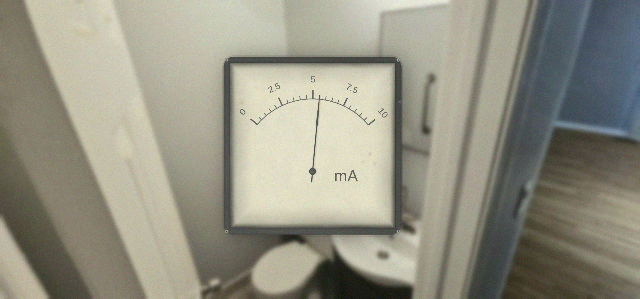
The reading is 5.5mA
